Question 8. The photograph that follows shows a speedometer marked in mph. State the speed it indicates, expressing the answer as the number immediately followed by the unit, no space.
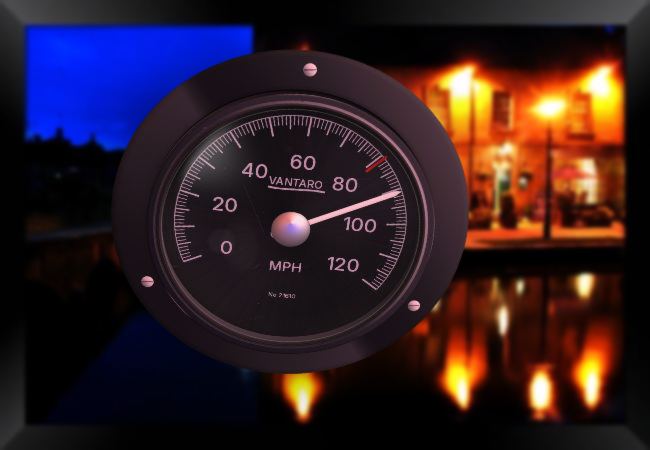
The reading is 90mph
